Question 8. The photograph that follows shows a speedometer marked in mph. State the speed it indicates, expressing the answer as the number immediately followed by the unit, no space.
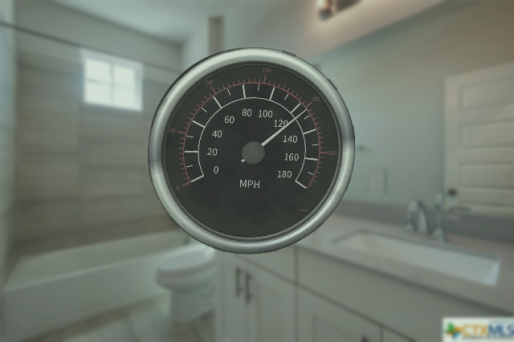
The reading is 125mph
